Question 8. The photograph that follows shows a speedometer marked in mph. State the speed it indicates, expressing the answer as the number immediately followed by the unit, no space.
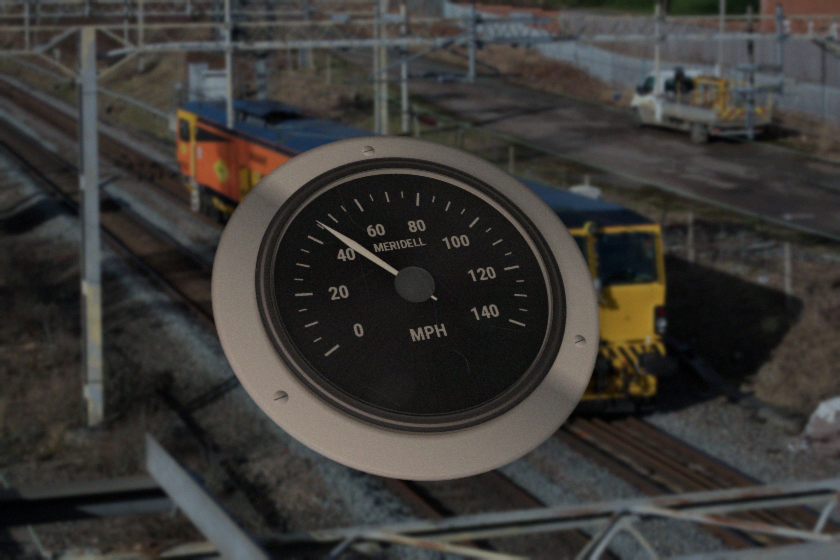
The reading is 45mph
